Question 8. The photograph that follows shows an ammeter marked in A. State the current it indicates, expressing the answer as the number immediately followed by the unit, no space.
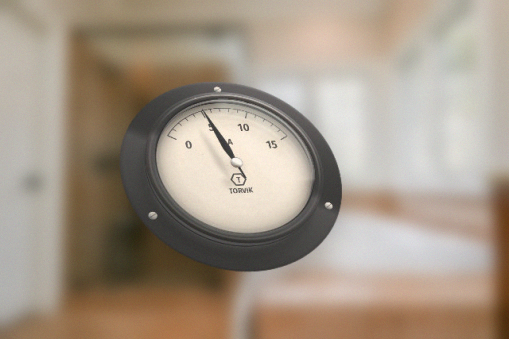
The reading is 5A
